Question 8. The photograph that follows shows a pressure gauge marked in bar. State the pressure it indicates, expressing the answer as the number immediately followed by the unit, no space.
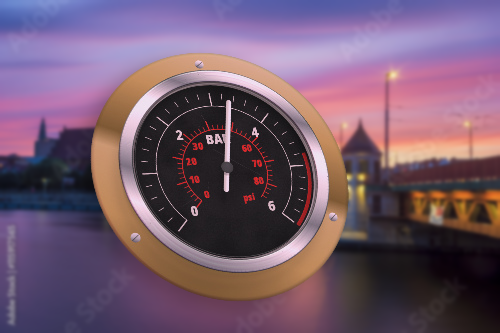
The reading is 3.3bar
